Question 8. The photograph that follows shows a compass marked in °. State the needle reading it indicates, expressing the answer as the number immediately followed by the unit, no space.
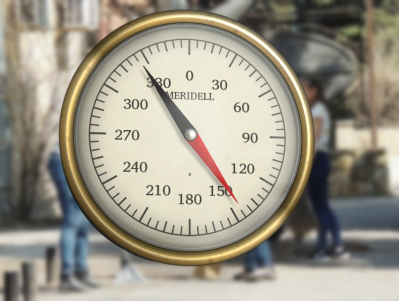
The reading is 145°
